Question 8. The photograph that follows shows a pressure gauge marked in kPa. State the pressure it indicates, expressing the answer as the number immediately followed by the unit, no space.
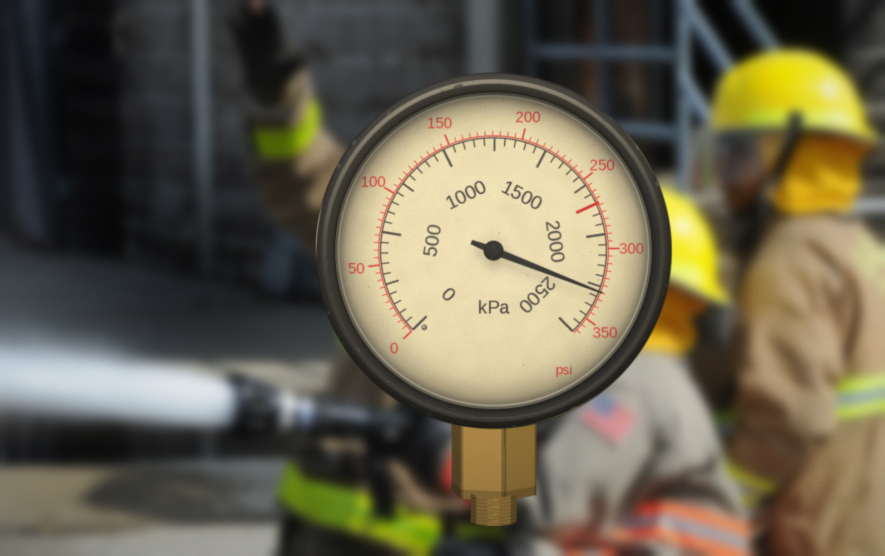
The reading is 2275kPa
